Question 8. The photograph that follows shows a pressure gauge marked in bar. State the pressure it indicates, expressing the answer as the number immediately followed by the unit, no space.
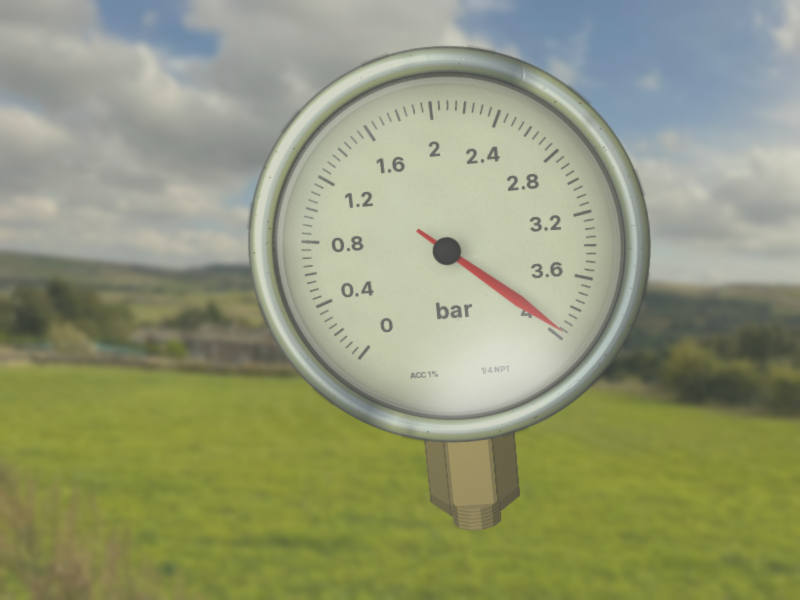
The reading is 3.95bar
